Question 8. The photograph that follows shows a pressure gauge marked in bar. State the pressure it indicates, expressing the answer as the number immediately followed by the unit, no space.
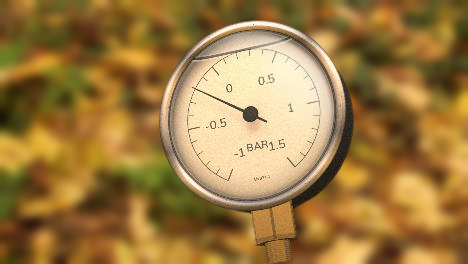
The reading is -0.2bar
